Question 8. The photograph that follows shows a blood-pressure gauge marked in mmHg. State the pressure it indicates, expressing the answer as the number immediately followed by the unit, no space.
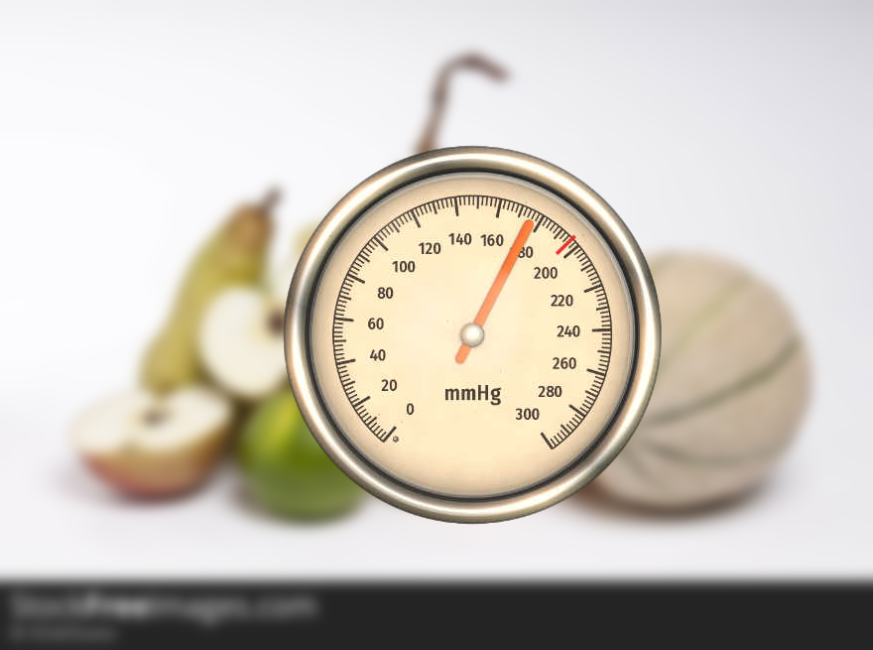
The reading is 176mmHg
